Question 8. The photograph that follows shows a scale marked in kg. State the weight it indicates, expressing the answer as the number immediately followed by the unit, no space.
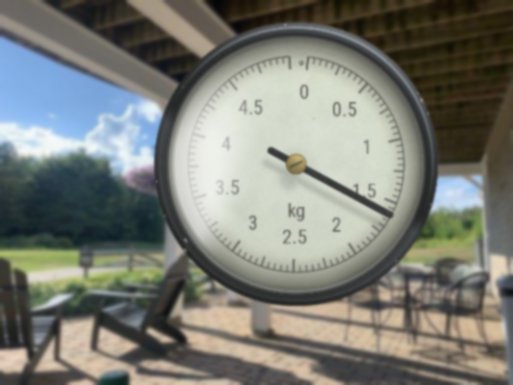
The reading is 1.6kg
